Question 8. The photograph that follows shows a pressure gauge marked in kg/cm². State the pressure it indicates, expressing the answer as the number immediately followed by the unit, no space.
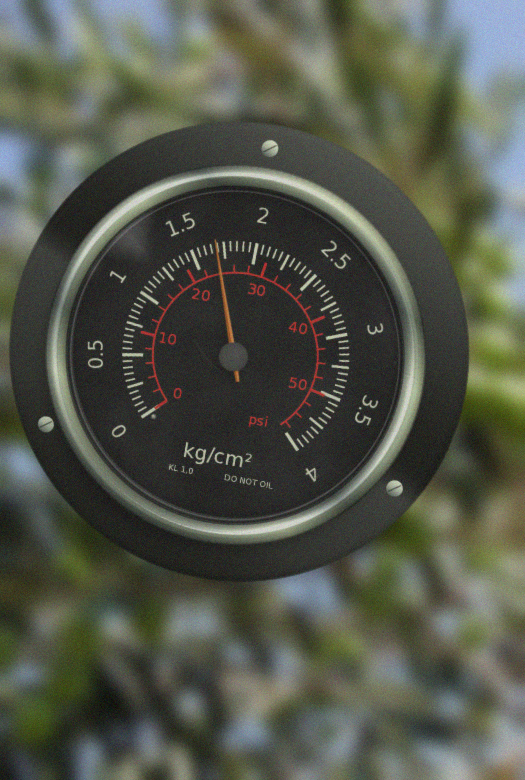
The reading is 1.7kg/cm²
